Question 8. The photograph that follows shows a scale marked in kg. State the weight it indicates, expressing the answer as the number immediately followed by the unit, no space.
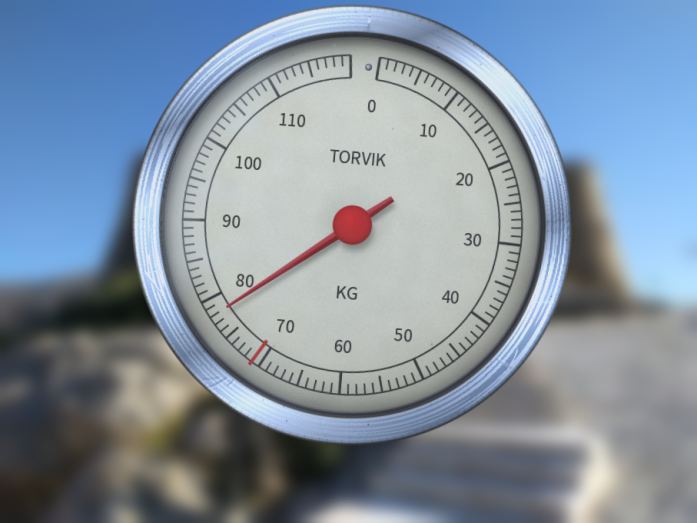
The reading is 78kg
